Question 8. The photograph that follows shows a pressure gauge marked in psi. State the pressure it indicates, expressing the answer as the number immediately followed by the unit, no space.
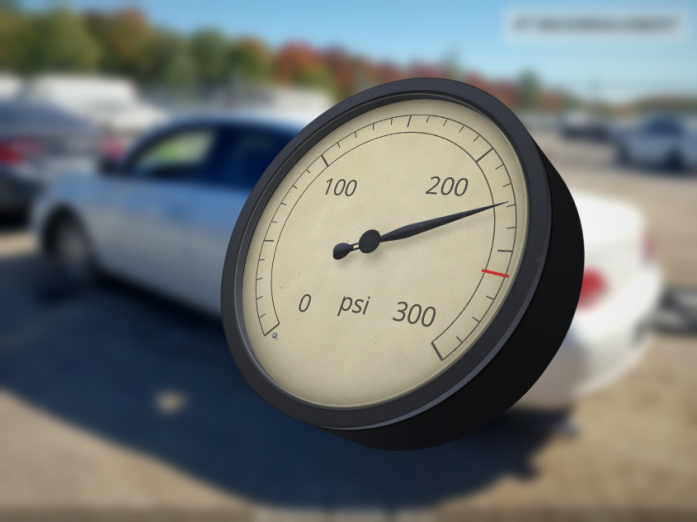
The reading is 230psi
